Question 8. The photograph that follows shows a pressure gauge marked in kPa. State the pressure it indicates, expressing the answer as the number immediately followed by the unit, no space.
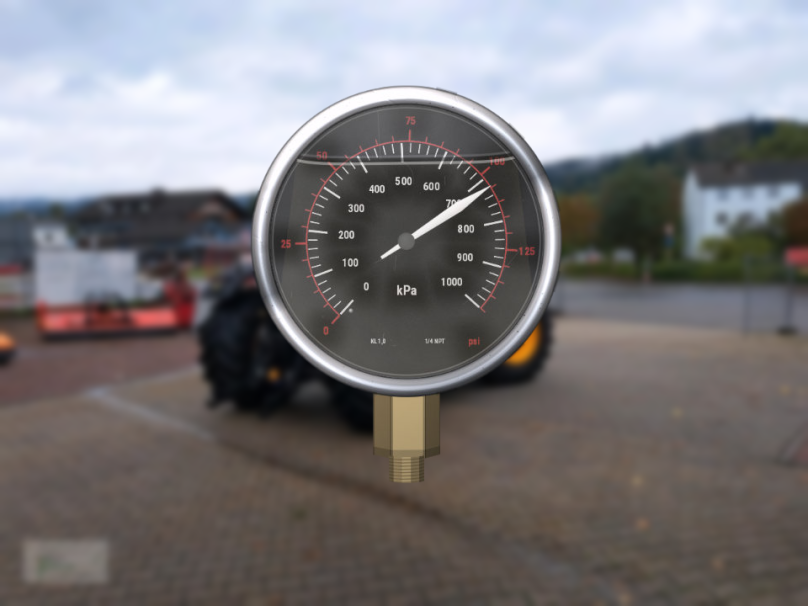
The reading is 720kPa
